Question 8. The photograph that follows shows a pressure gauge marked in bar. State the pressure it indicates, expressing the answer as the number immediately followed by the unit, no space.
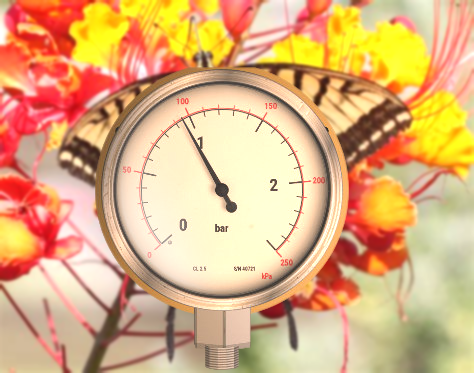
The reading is 0.95bar
